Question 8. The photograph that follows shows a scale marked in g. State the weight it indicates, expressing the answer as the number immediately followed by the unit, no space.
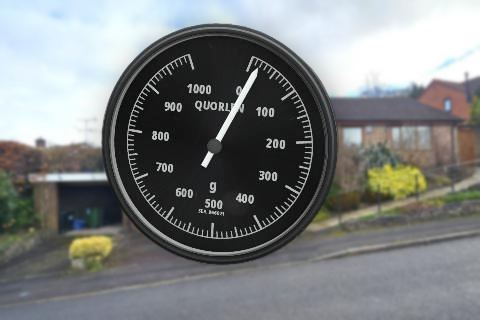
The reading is 20g
